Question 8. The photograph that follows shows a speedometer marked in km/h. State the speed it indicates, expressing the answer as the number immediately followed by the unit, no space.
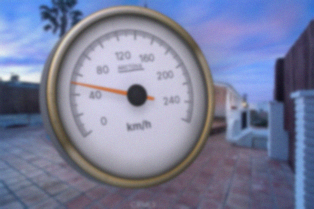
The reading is 50km/h
